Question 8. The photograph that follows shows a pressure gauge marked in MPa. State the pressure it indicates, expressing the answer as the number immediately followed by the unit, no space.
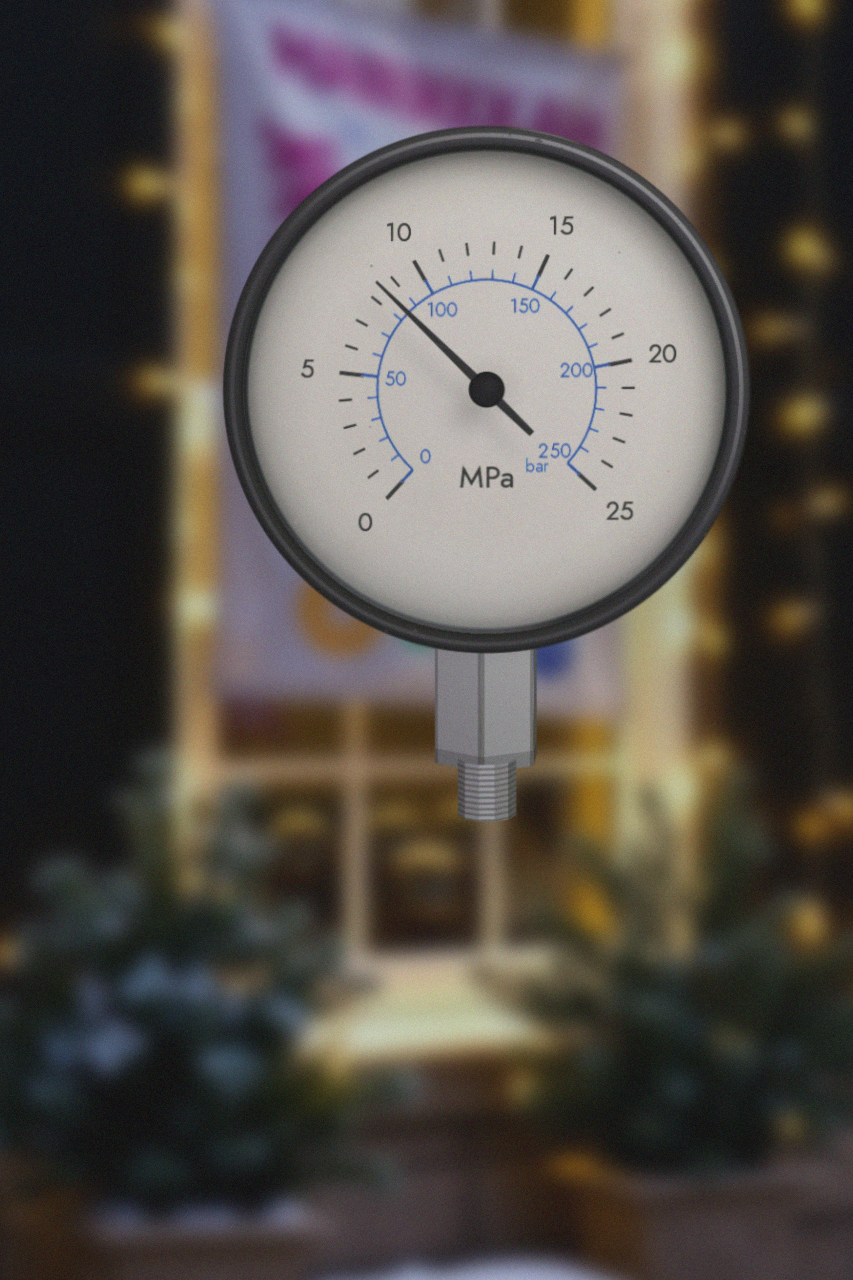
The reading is 8.5MPa
